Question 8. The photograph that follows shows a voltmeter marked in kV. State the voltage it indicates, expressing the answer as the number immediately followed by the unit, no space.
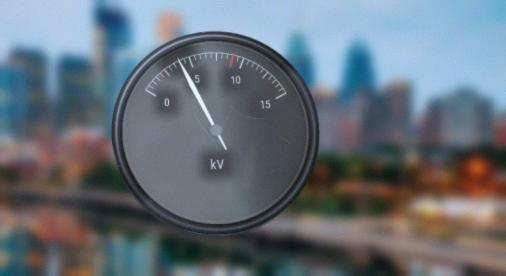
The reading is 4kV
